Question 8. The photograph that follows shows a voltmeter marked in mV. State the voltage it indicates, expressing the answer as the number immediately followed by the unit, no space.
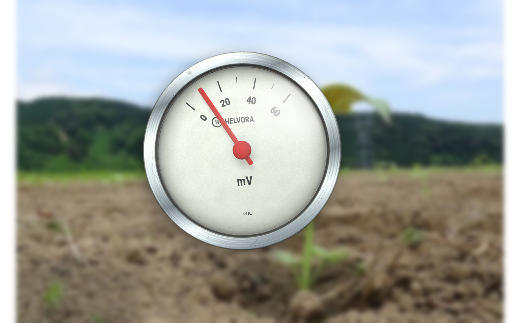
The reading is 10mV
